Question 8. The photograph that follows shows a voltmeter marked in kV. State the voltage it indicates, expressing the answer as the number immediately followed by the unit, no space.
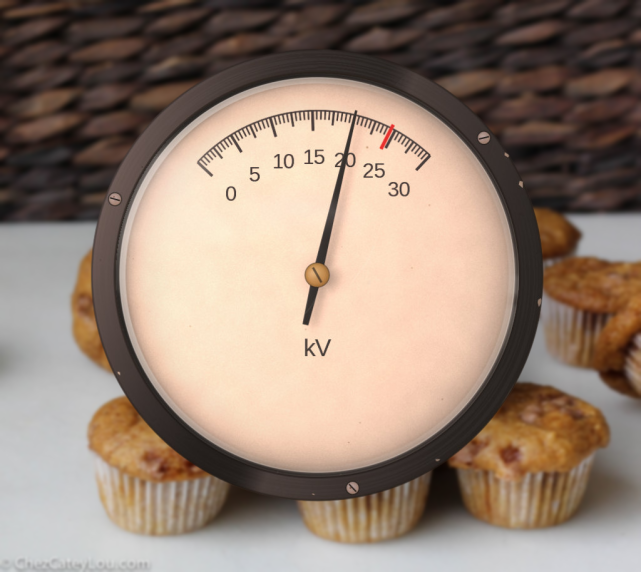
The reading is 20kV
